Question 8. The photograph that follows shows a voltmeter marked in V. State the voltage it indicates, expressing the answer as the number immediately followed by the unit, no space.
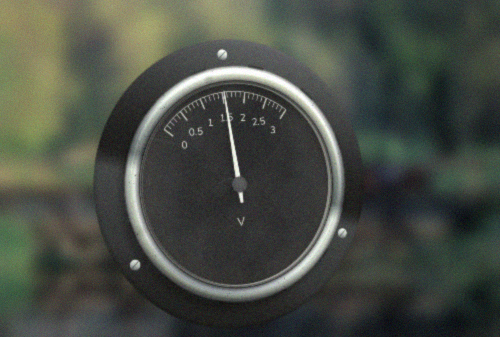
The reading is 1.5V
